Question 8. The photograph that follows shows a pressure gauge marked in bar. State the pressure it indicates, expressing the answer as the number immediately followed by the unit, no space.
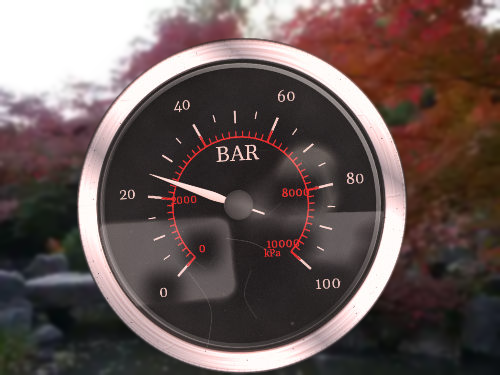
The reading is 25bar
